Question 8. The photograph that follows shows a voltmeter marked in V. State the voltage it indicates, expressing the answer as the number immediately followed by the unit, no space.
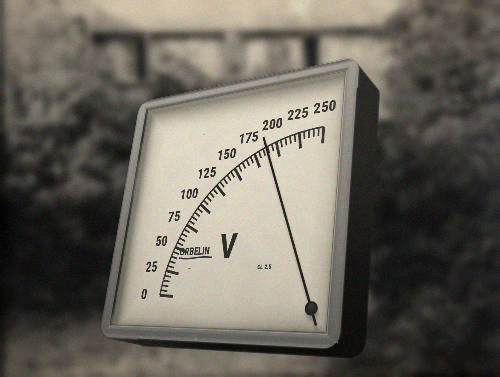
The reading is 190V
